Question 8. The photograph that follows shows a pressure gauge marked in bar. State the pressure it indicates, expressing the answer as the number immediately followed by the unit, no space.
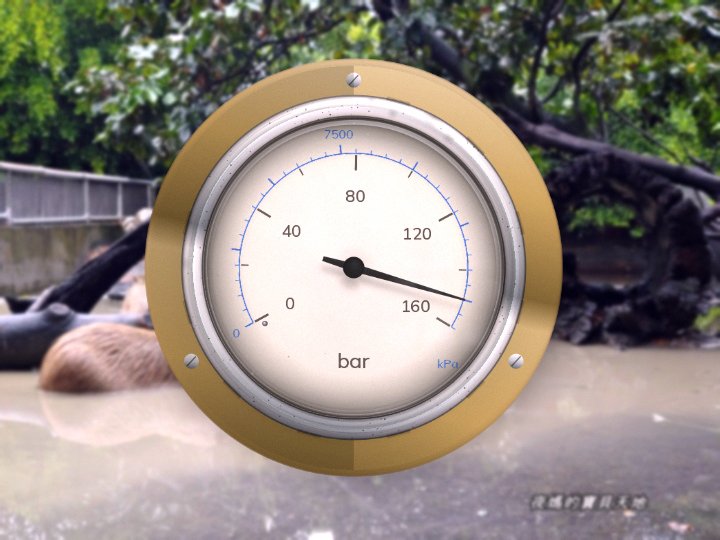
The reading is 150bar
